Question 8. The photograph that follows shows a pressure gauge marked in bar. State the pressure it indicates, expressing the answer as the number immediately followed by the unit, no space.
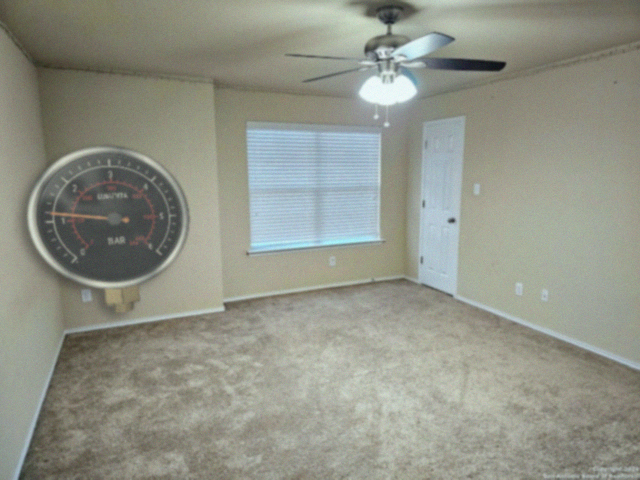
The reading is 1.2bar
